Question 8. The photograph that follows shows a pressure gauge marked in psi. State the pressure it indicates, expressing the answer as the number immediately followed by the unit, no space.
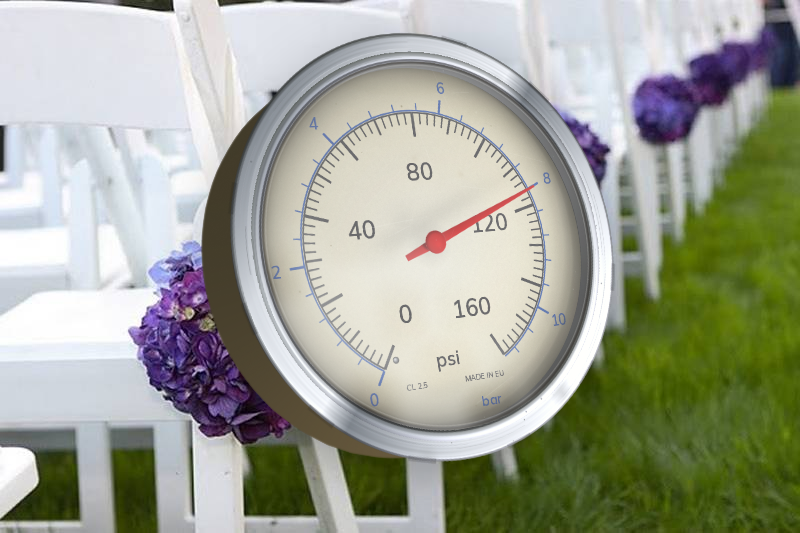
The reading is 116psi
